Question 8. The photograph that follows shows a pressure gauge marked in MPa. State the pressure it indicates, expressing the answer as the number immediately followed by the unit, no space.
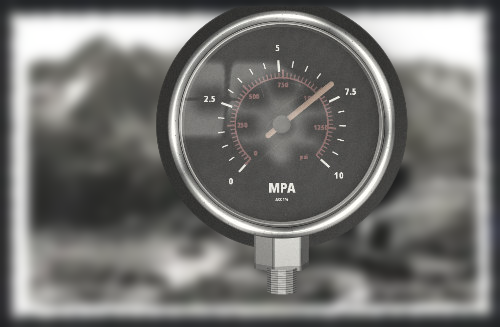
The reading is 7MPa
